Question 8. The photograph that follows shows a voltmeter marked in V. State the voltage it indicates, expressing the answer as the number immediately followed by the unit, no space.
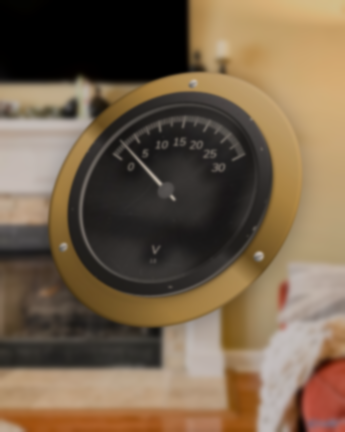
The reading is 2.5V
